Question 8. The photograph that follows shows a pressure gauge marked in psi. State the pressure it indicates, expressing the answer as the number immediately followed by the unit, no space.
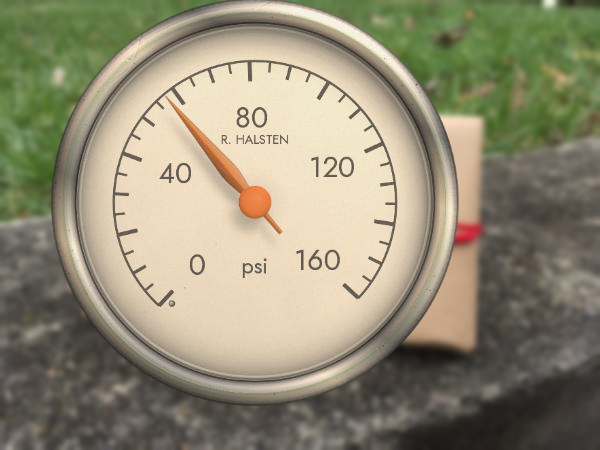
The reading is 57.5psi
